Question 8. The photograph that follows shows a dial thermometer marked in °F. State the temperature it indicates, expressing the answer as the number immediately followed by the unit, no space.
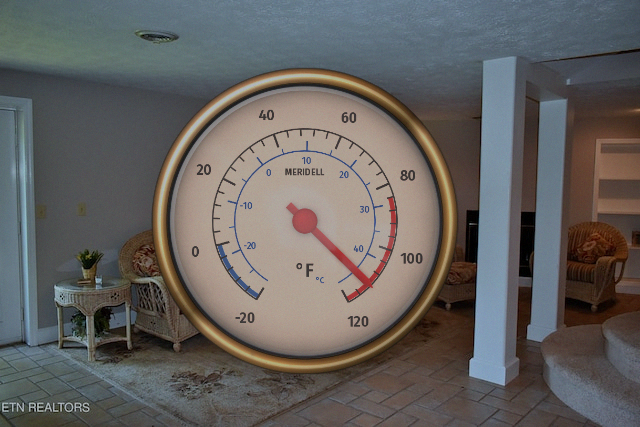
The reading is 112°F
